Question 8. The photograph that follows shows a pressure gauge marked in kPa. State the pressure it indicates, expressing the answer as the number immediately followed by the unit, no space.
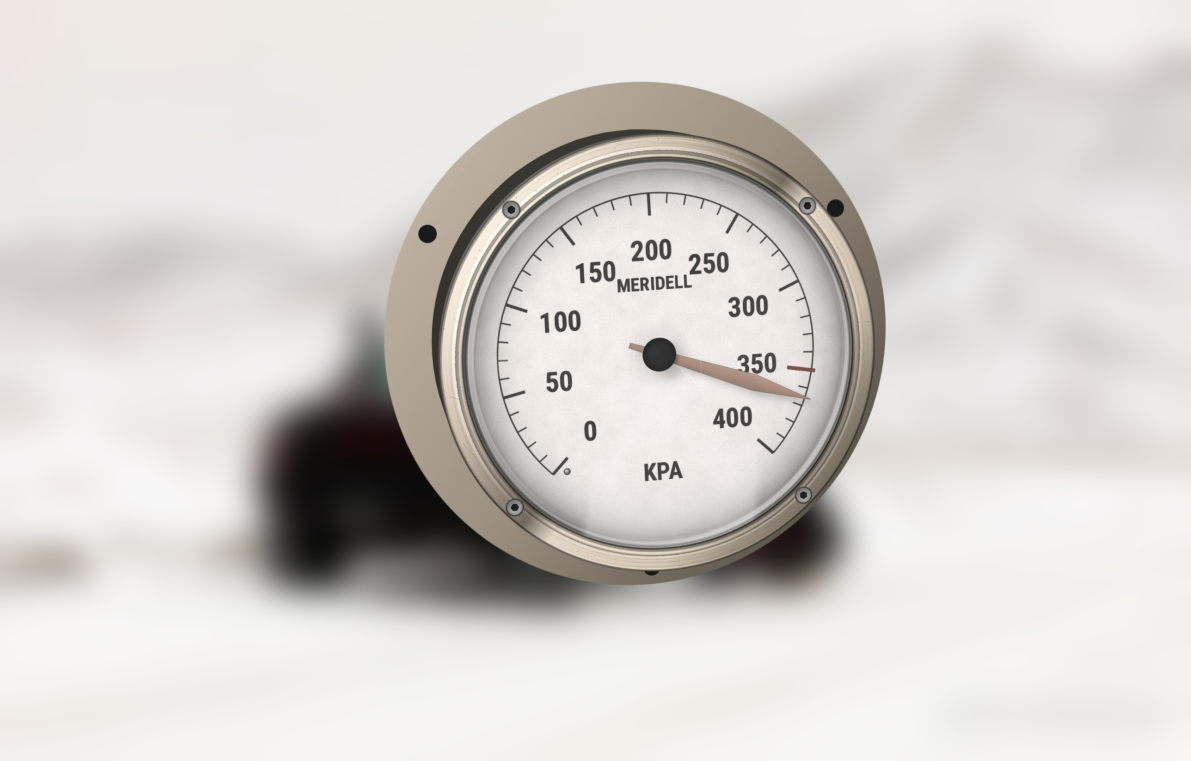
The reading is 365kPa
